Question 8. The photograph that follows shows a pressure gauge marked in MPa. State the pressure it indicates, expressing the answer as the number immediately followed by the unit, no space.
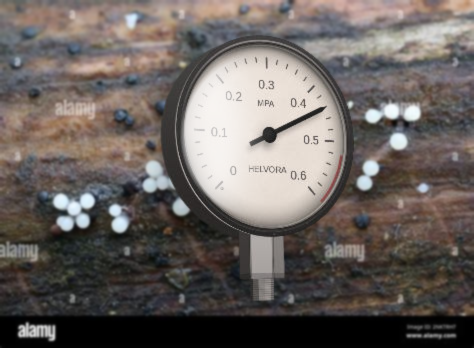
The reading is 0.44MPa
